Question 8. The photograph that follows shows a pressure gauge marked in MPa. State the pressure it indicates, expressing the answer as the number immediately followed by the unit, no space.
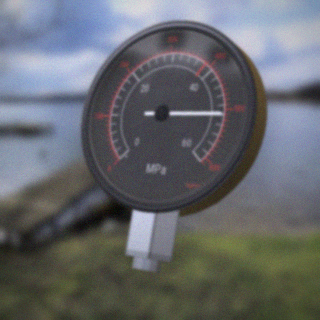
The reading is 50MPa
